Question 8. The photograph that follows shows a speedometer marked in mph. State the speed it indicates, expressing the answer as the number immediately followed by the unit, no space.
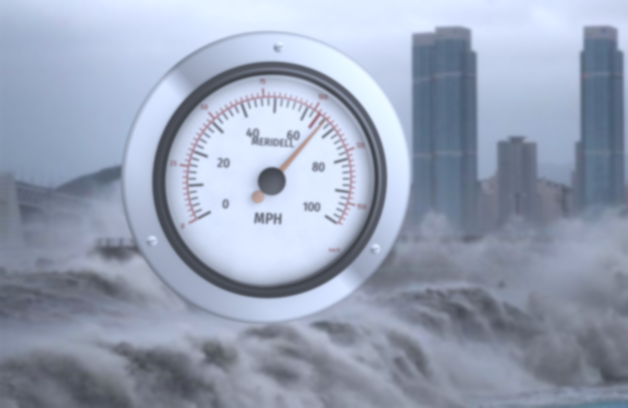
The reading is 66mph
